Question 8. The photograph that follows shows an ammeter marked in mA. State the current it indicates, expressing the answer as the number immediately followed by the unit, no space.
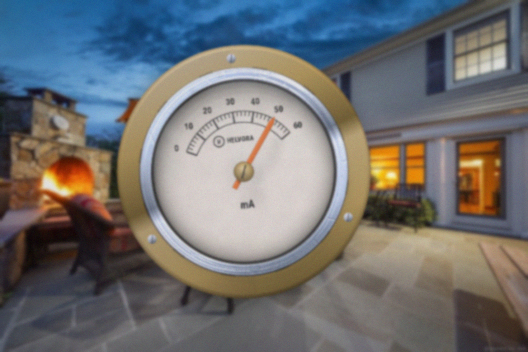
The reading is 50mA
